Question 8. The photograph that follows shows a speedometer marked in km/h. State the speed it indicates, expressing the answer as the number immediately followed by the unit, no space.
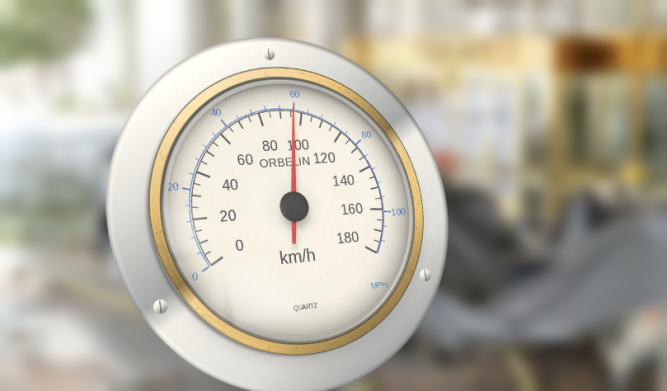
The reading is 95km/h
